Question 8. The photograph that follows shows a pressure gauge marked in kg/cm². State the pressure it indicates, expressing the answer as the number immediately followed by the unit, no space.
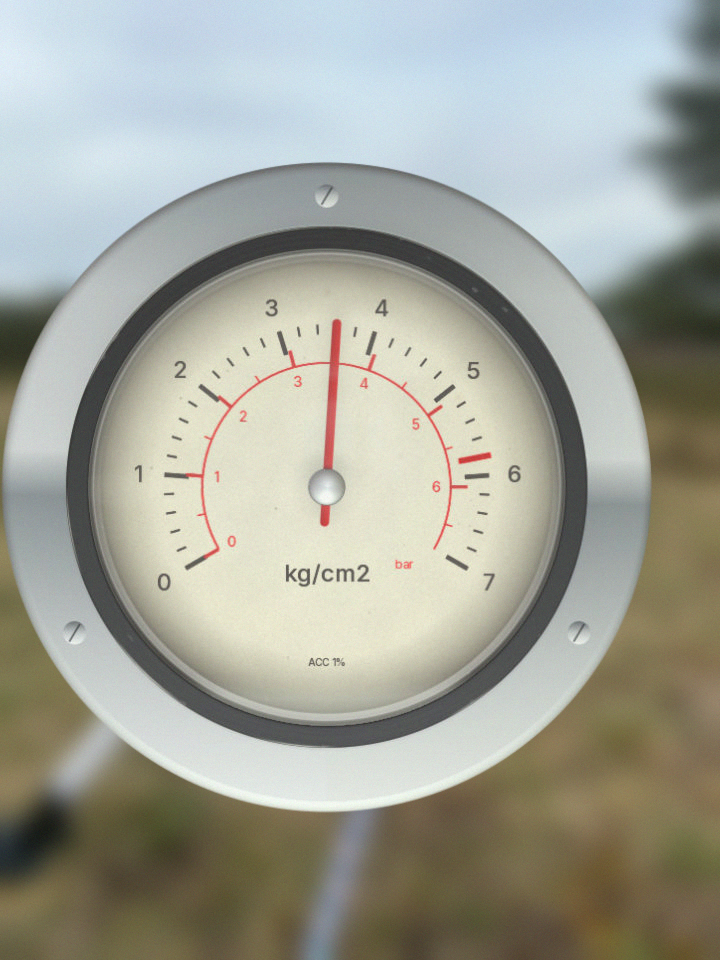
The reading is 3.6kg/cm²
